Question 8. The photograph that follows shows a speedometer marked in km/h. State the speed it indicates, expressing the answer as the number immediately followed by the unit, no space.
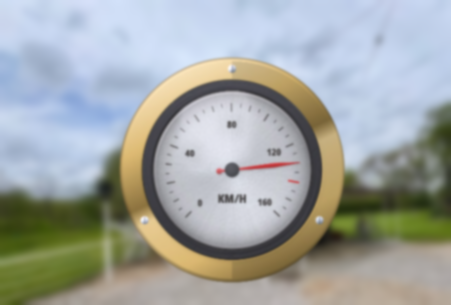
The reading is 130km/h
